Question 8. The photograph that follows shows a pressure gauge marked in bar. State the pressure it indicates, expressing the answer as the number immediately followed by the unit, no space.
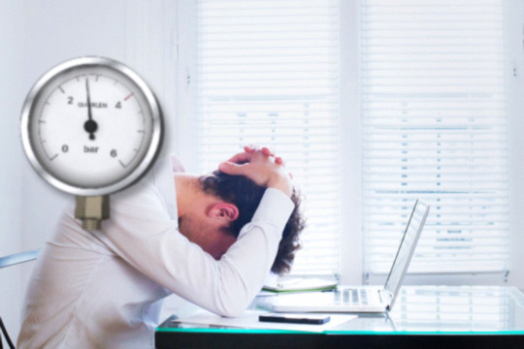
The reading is 2.75bar
